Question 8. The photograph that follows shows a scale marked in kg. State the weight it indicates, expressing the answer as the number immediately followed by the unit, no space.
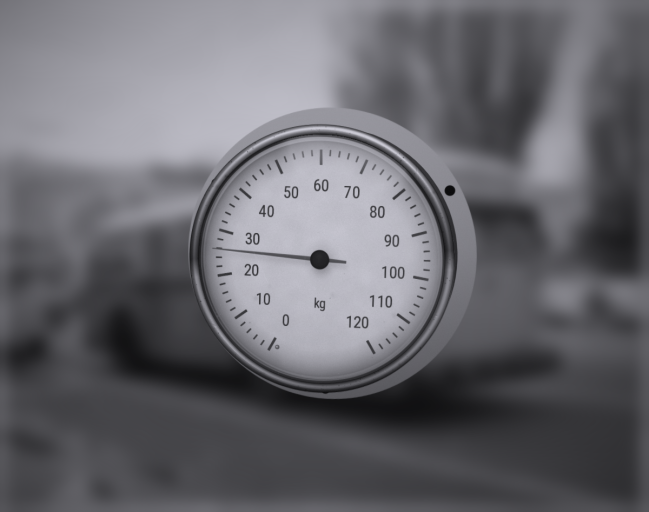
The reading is 26kg
